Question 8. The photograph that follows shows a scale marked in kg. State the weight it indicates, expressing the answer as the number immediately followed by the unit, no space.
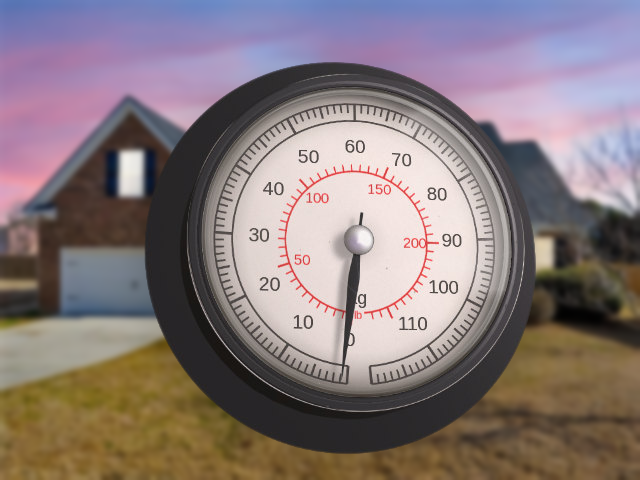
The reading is 1kg
